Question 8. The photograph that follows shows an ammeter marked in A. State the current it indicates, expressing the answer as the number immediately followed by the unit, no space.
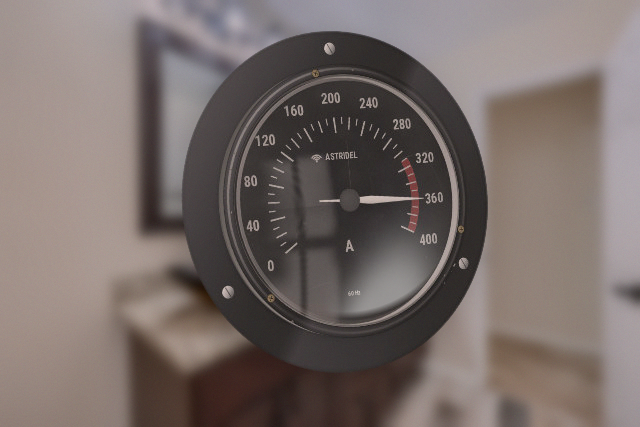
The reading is 360A
